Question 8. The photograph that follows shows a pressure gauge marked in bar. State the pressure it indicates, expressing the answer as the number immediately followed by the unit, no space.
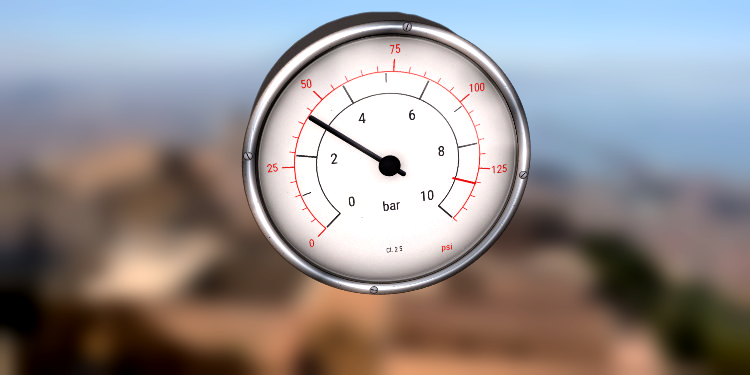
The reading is 3bar
